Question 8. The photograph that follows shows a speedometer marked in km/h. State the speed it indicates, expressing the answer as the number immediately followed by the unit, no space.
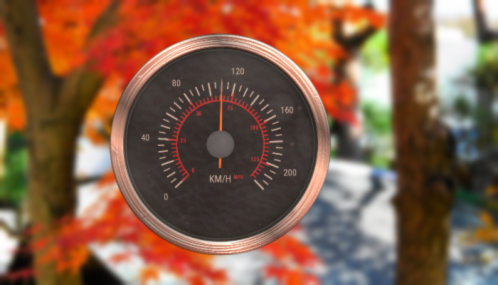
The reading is 110km/h
